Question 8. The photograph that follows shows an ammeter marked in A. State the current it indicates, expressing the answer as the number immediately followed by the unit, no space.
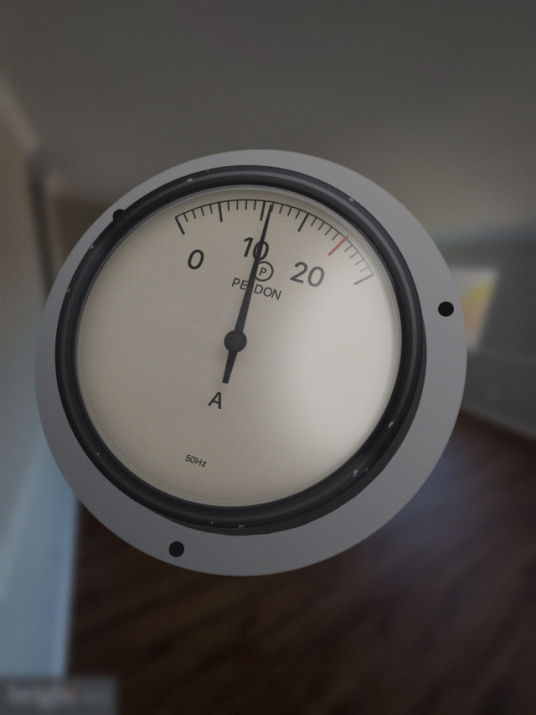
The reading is 11A
